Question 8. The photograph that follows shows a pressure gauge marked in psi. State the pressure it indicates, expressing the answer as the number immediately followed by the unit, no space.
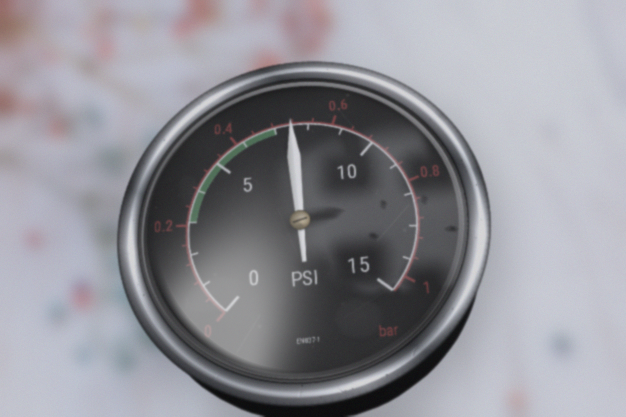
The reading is 7.5psi
